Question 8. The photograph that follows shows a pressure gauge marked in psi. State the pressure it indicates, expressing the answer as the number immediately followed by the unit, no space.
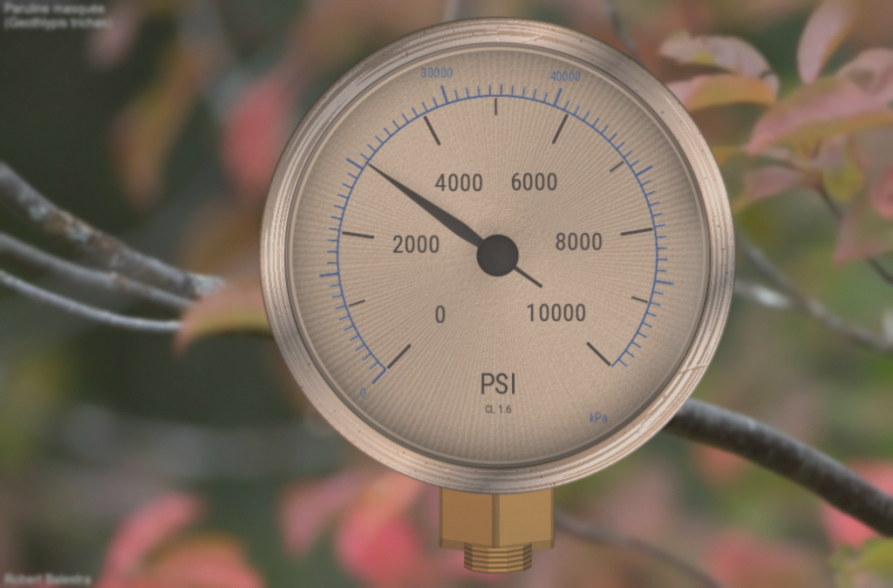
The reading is 3000psi
